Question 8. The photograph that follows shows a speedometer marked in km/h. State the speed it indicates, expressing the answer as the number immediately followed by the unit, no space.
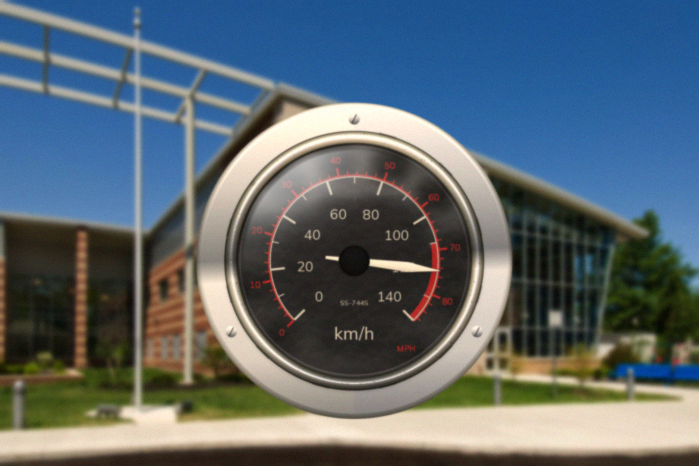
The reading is 120km/h
